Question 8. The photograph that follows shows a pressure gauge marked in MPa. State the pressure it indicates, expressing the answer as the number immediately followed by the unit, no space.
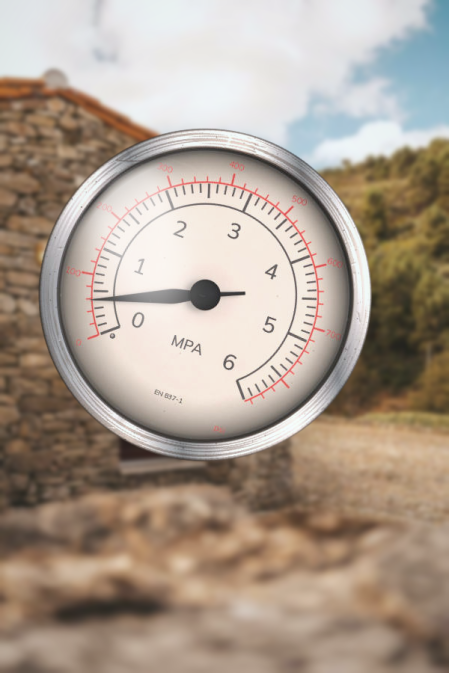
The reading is 0.4MPa
